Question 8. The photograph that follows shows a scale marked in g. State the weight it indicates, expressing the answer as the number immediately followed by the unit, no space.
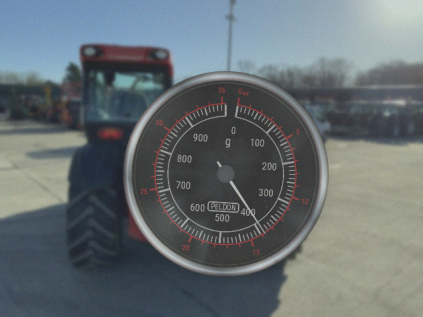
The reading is 390g
